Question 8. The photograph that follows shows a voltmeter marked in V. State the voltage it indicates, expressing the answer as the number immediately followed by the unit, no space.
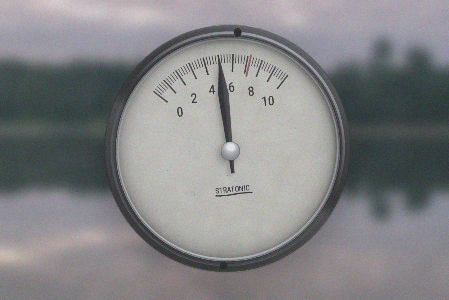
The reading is 5V
